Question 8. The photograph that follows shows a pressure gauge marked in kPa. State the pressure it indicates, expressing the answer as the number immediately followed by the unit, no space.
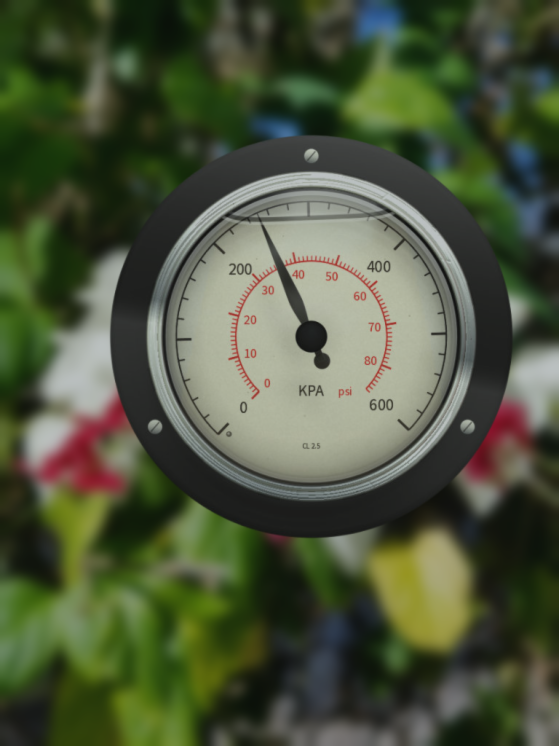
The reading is 250kPa
